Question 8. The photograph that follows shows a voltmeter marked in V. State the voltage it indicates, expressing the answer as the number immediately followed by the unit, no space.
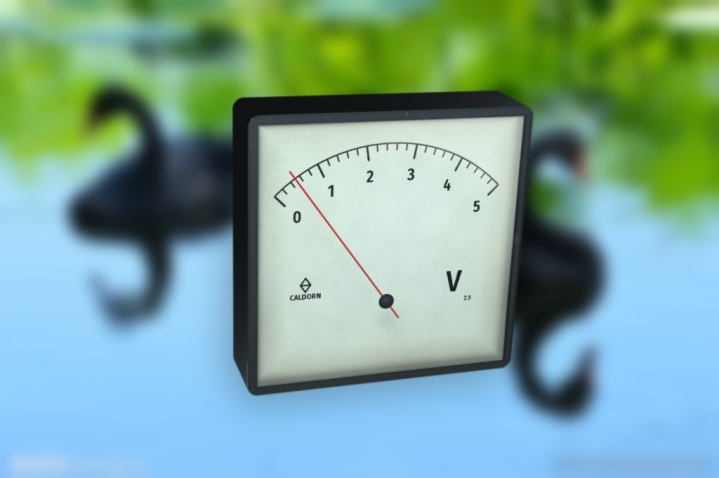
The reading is 0.5V
